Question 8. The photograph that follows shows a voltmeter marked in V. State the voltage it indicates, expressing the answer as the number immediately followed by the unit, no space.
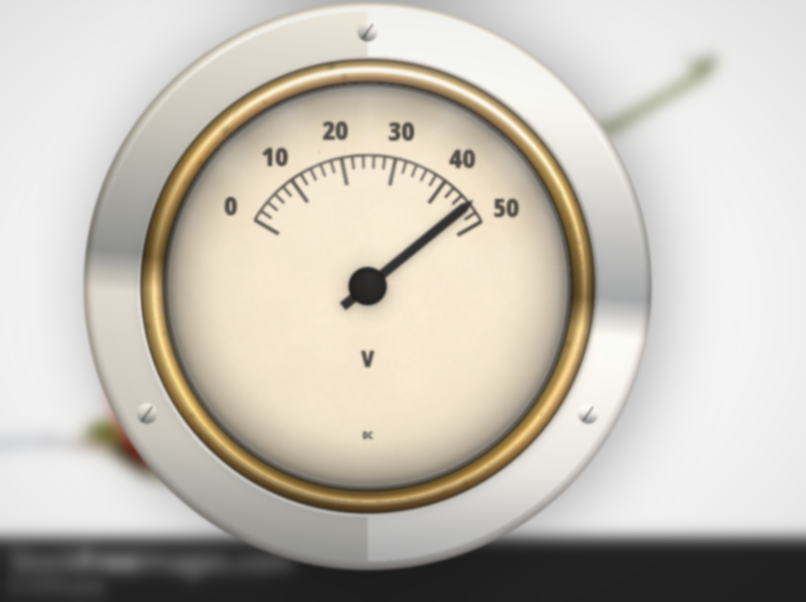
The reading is 46V
